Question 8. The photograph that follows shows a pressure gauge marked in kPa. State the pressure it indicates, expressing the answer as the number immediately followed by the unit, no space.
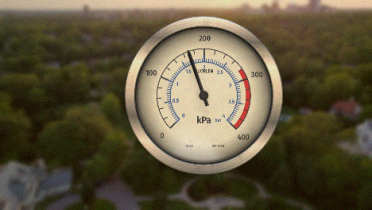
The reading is 170kPa
